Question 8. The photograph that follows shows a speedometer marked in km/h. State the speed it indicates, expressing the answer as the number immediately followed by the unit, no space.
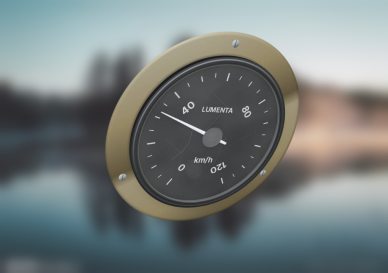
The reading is 32.5km/h
